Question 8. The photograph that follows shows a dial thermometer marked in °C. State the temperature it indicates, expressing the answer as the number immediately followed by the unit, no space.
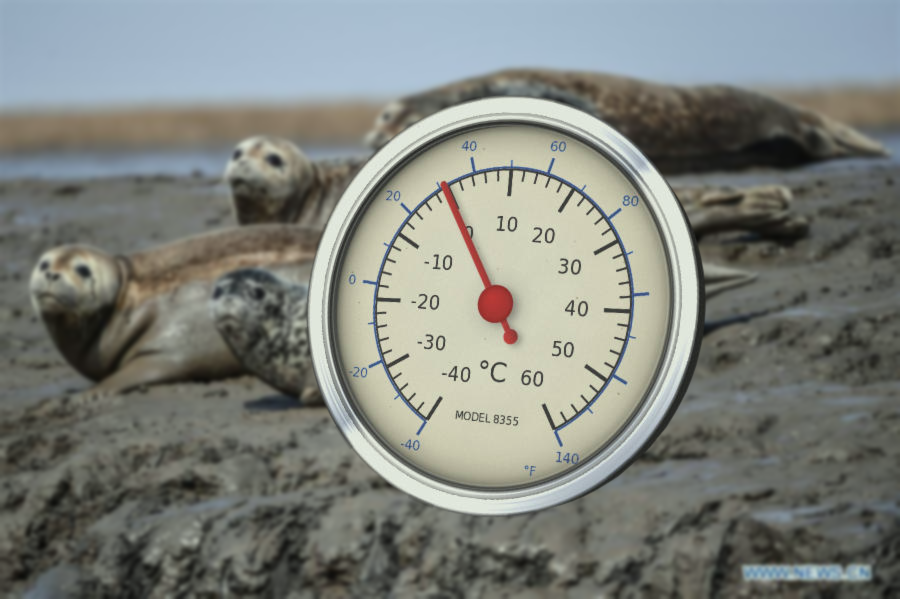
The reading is 0°C
